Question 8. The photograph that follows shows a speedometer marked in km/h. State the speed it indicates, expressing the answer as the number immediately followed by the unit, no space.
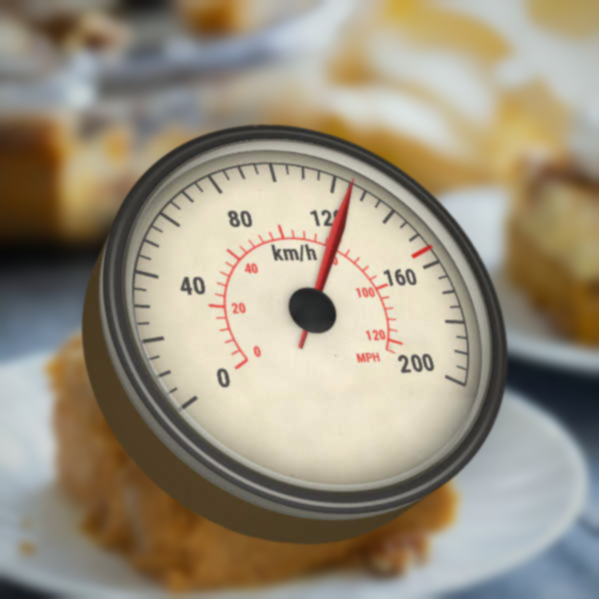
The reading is 125km/h
